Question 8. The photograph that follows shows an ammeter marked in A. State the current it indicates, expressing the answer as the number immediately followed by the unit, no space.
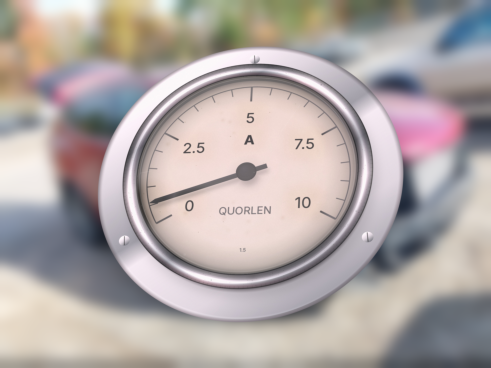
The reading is 0.5A
